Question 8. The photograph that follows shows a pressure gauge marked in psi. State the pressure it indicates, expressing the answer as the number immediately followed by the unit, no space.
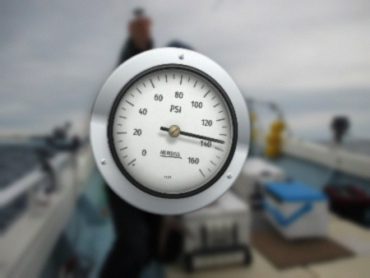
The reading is 135psi
